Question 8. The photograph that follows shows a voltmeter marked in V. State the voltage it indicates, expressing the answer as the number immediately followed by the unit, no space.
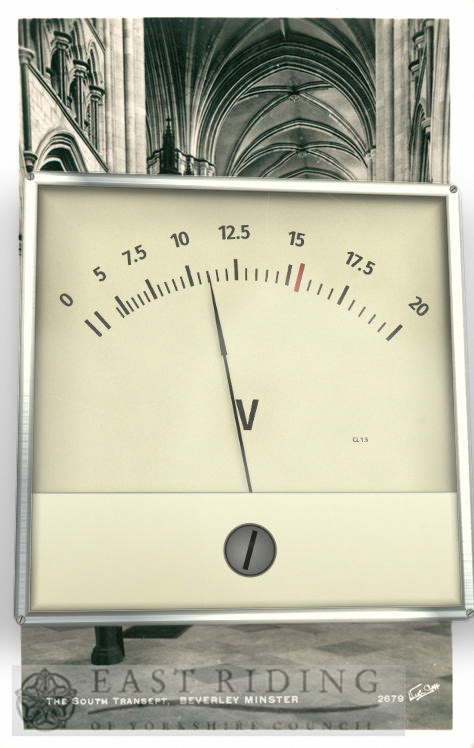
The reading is 11V
